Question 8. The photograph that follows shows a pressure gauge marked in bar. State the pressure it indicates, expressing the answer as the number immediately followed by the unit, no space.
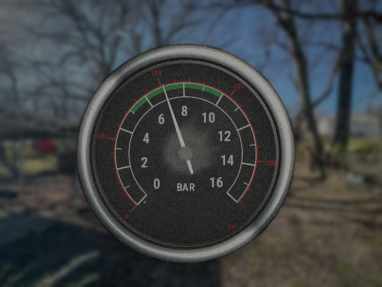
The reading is 7bar
